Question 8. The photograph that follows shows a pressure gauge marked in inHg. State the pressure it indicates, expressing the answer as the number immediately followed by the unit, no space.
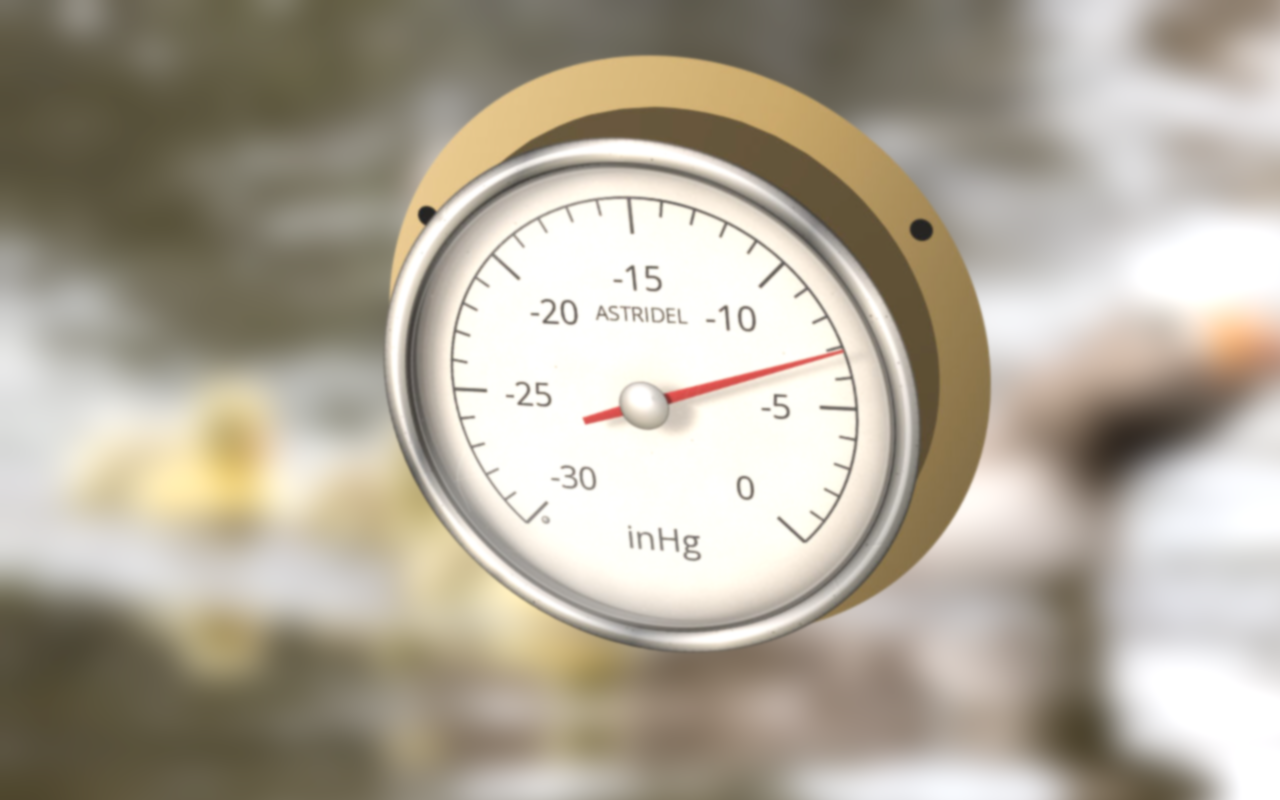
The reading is -7inHg
